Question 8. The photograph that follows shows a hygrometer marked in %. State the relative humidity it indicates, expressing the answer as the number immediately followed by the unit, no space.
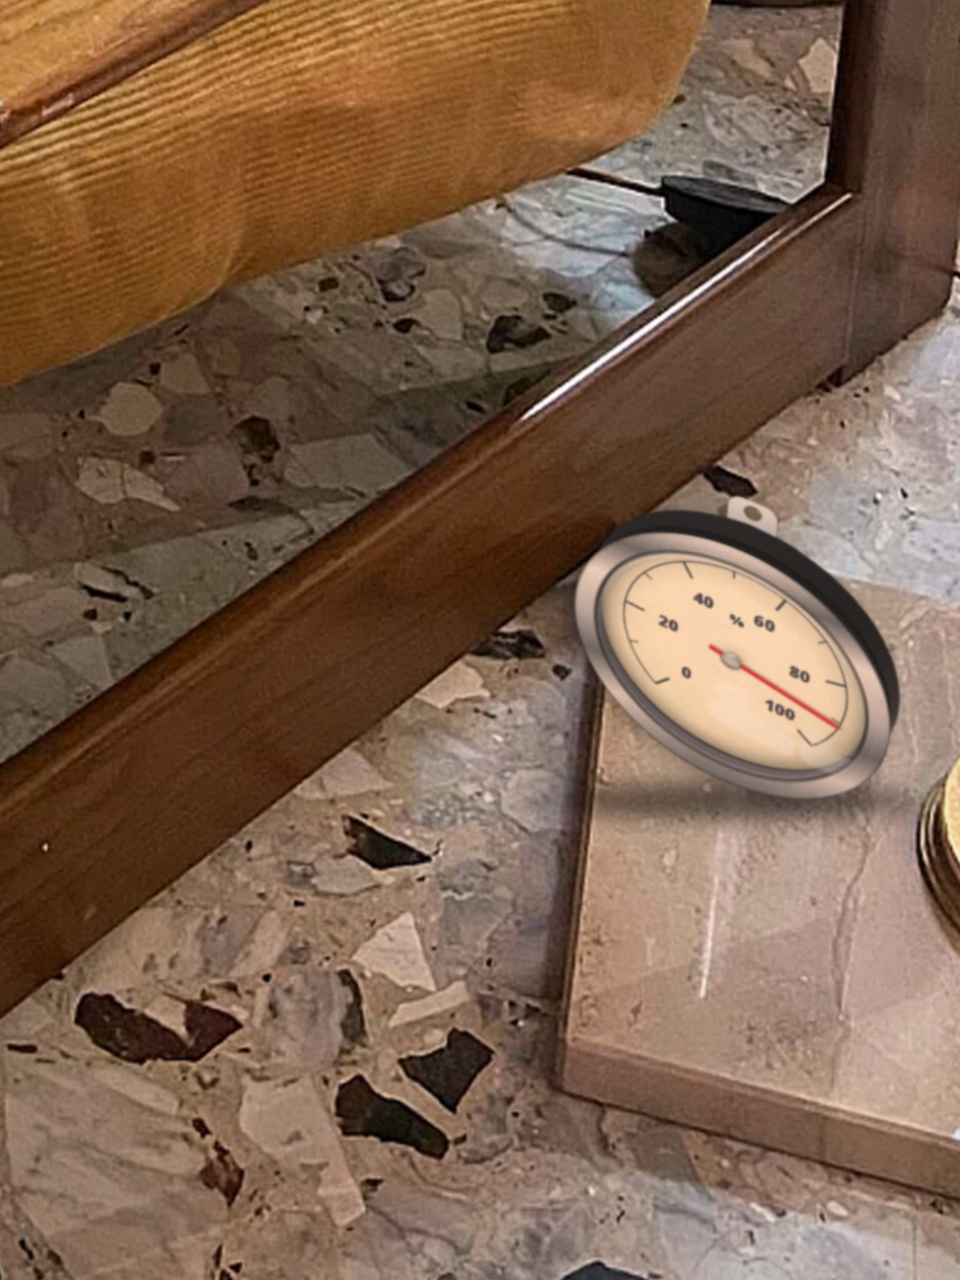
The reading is 90%
